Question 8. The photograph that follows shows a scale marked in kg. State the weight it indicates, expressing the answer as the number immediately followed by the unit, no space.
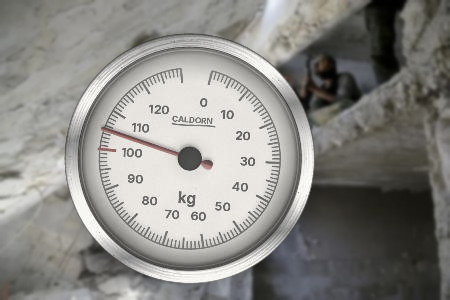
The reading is 105kg
